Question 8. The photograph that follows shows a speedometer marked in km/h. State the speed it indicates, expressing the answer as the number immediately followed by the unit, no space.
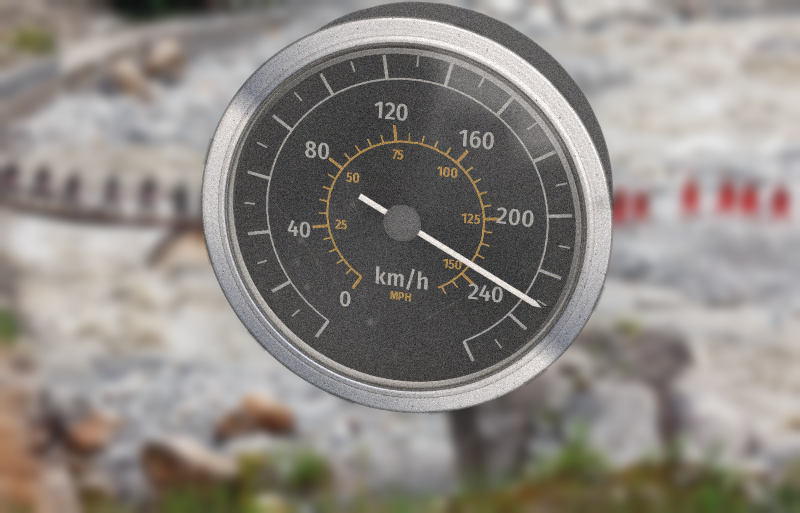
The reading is 230km/h
